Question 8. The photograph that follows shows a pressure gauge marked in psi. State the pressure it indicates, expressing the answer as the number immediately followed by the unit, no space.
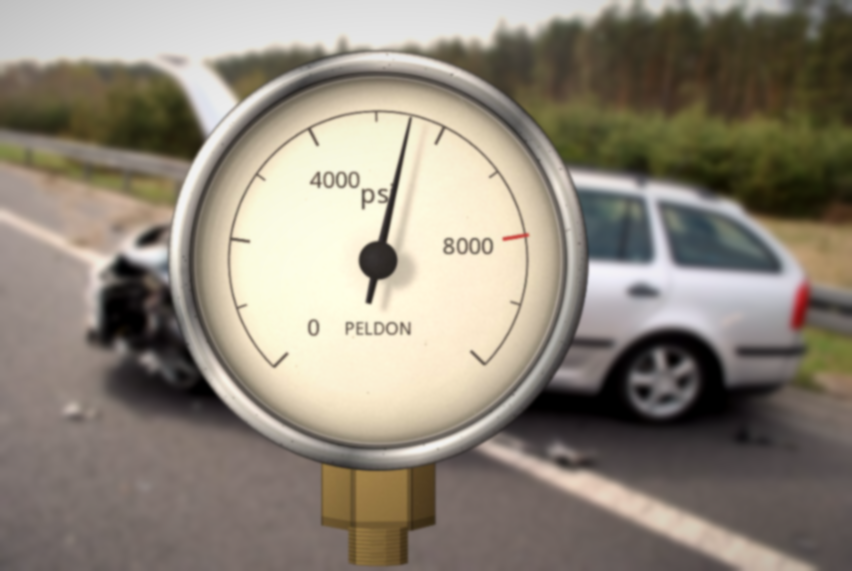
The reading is 5500psi
